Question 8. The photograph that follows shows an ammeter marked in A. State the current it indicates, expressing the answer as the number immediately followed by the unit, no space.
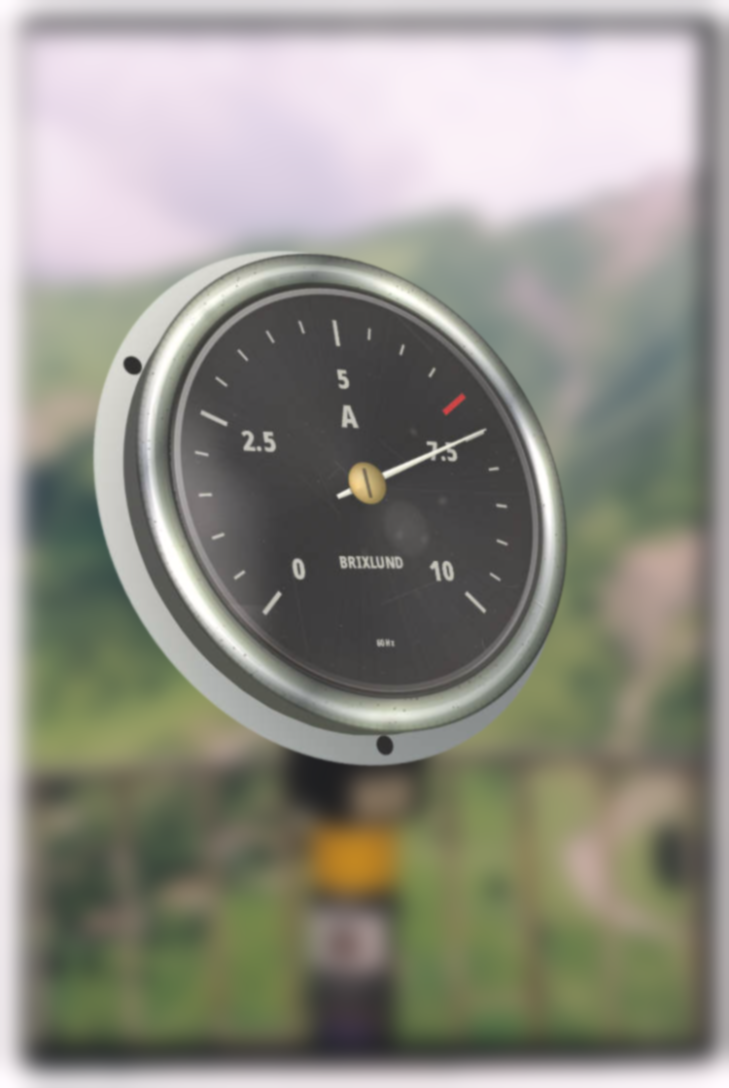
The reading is 7.5A
